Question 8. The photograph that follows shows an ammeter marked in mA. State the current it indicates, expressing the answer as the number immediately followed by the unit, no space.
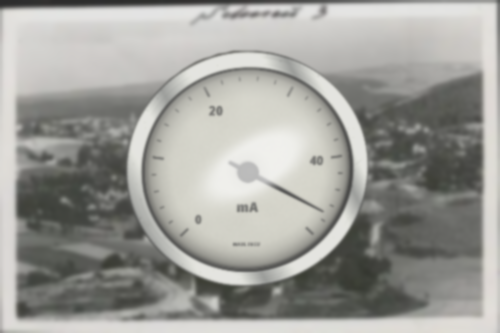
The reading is 47mA
